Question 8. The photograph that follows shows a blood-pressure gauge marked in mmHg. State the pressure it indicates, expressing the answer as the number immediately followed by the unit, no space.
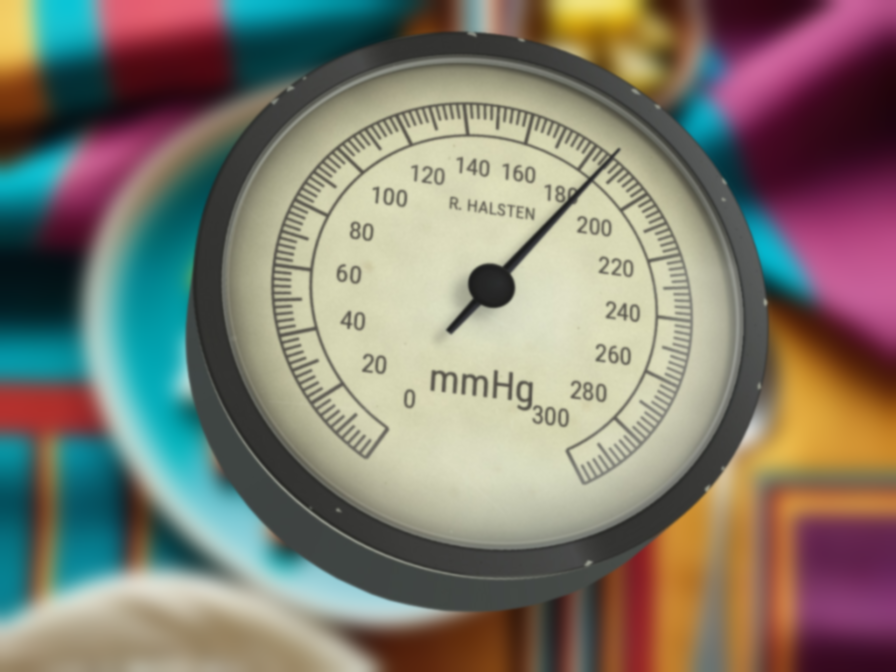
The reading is 186mmHg
